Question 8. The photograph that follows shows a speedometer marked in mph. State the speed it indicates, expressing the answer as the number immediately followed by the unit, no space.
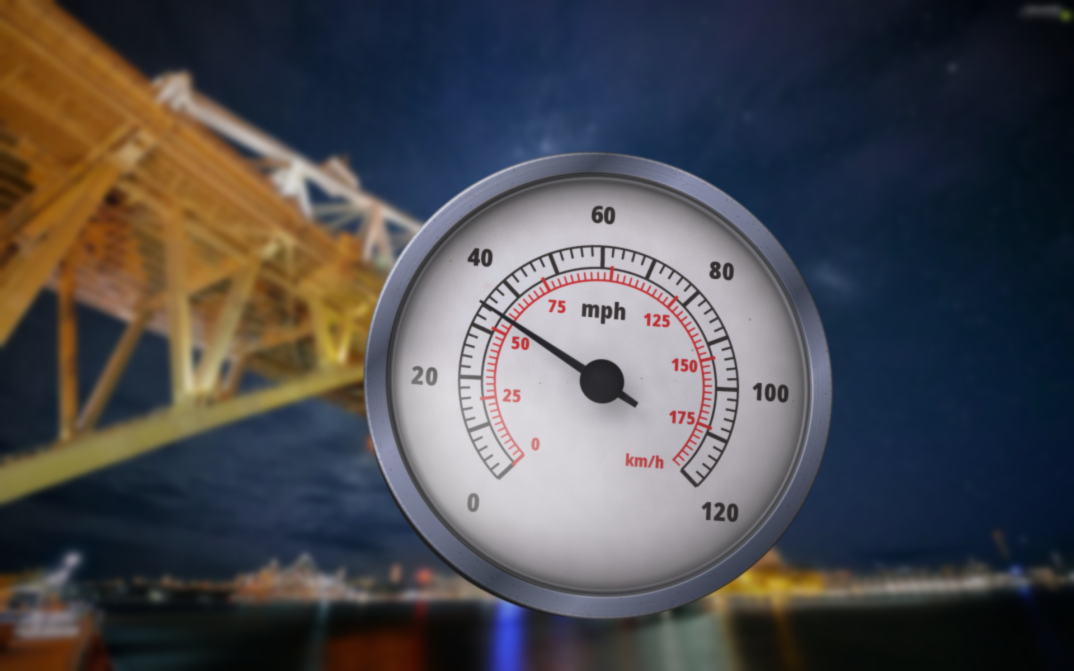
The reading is 34mph
